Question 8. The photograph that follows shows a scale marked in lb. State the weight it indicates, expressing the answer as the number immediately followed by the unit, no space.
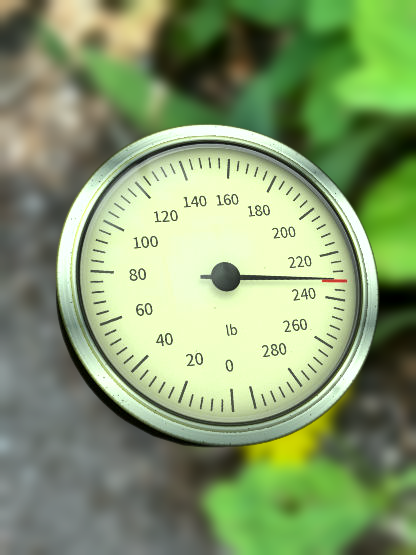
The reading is 232lb
